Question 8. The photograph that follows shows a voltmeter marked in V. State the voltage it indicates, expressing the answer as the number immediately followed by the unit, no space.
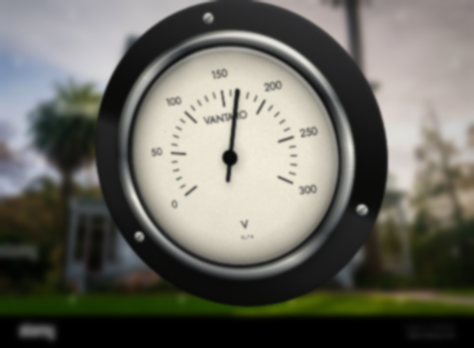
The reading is 170V
